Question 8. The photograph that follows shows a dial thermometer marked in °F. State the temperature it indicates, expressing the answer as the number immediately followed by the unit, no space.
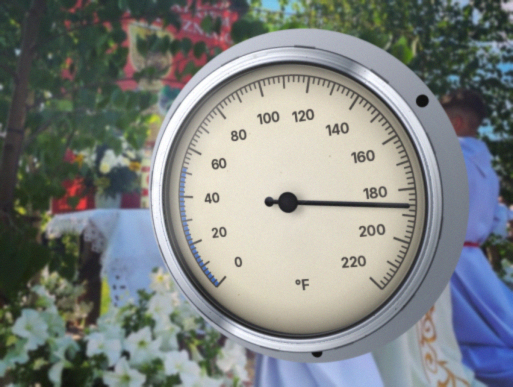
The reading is 186°F
